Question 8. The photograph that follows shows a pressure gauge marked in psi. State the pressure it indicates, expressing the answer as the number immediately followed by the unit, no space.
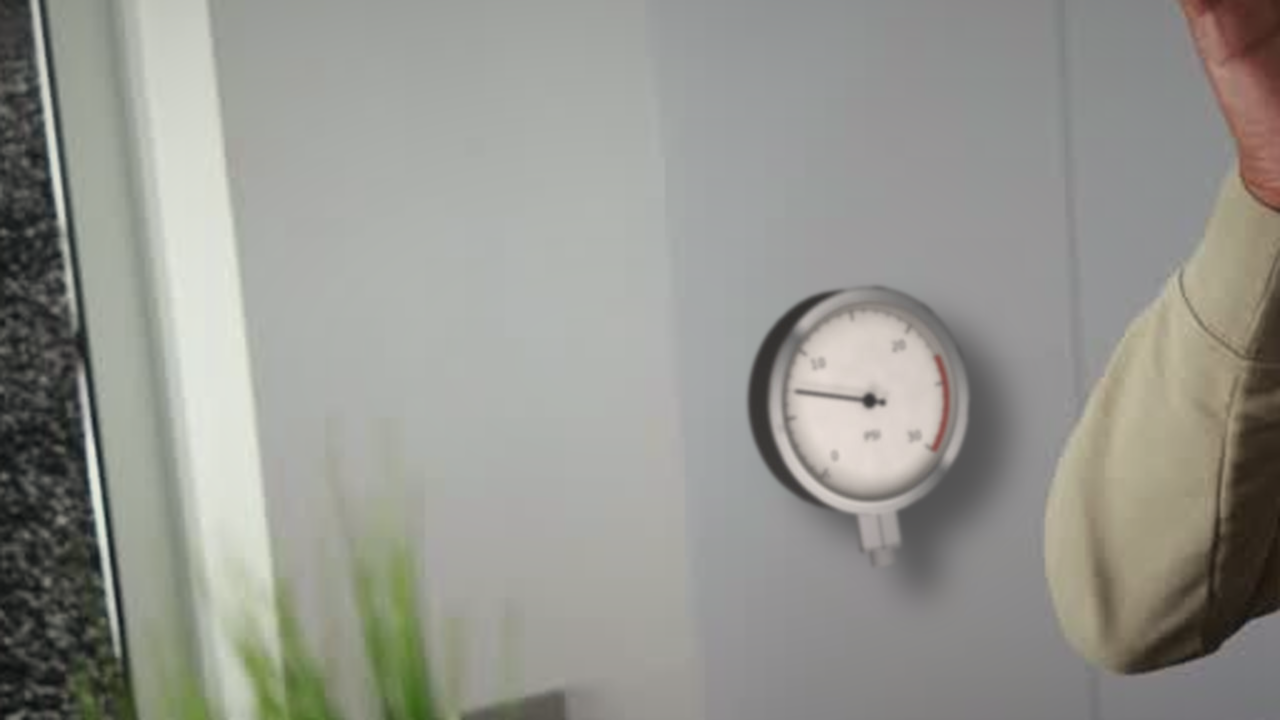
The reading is 7psi
